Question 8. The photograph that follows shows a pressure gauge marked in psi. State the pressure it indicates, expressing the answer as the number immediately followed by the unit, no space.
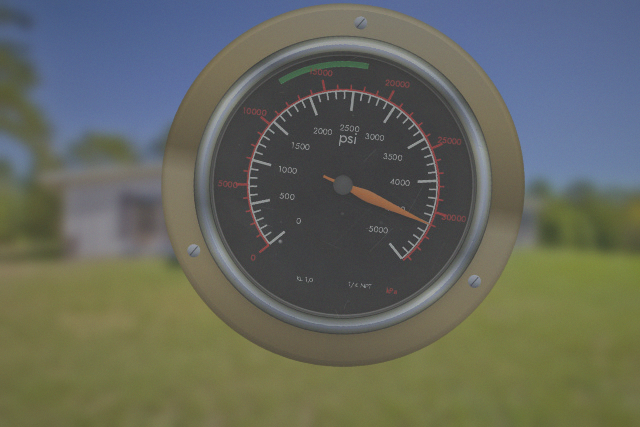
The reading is 4500psi
